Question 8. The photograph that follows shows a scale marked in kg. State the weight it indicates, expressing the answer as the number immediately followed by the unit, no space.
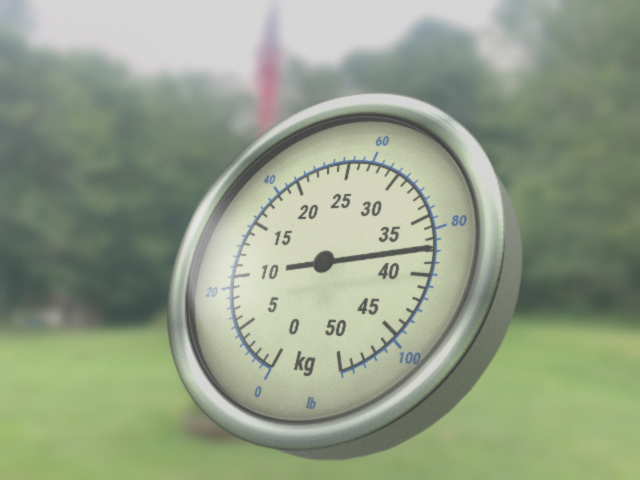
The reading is 38kg
